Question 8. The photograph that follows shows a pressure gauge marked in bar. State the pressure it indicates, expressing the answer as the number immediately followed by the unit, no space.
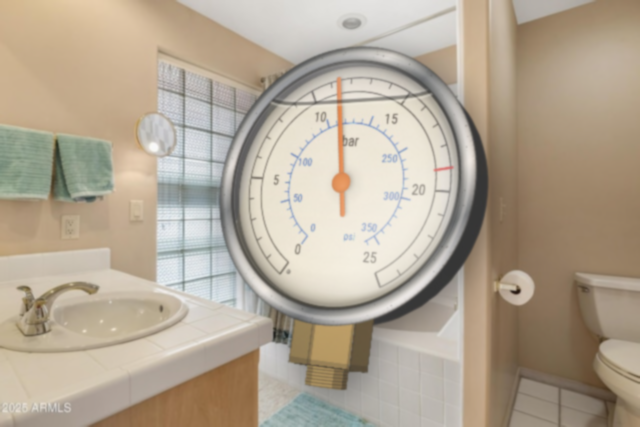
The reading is 11.5bar
